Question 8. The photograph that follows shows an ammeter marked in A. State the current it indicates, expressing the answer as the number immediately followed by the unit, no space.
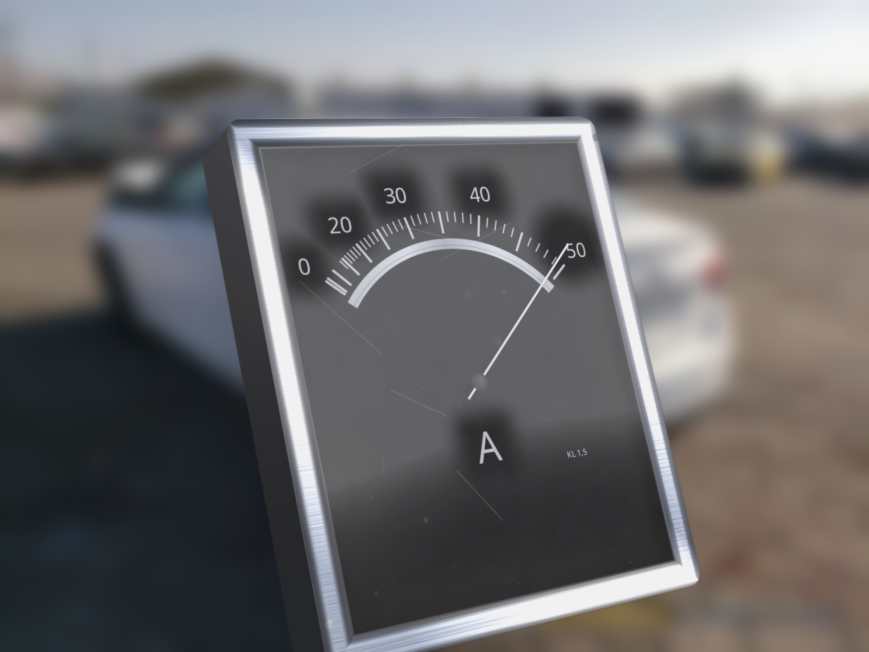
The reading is 49A
